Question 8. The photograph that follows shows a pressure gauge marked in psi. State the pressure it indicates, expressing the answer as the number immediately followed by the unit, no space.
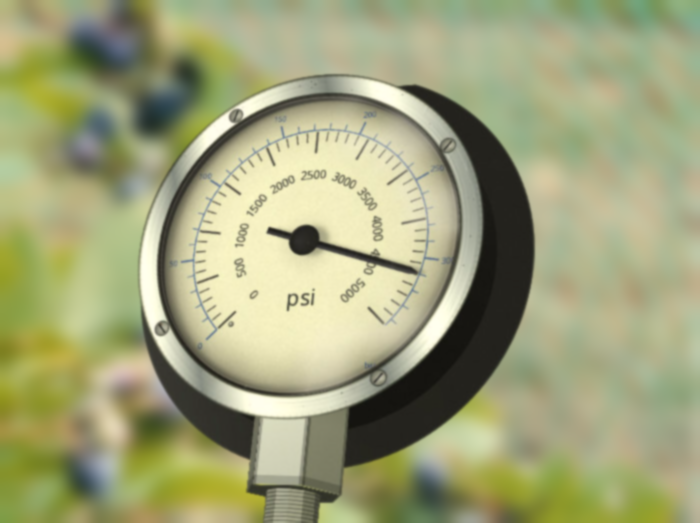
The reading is 4500psi
